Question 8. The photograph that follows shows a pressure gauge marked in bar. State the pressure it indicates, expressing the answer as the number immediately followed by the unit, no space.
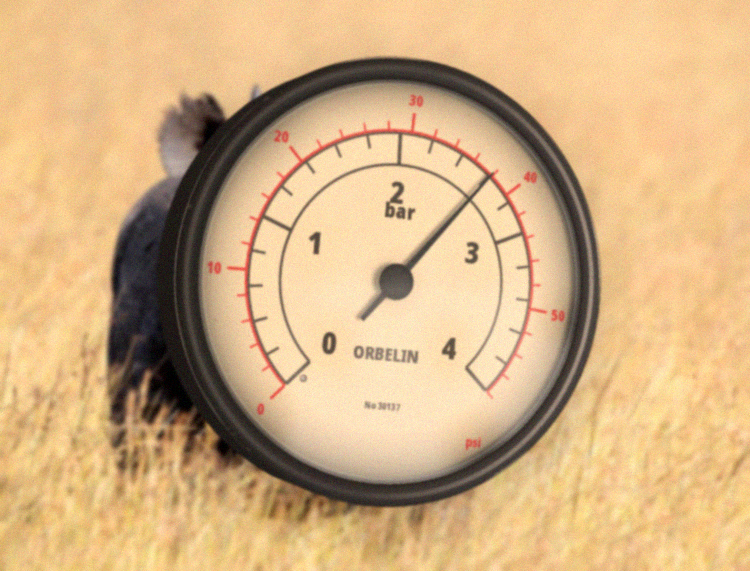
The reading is 2.6bar
